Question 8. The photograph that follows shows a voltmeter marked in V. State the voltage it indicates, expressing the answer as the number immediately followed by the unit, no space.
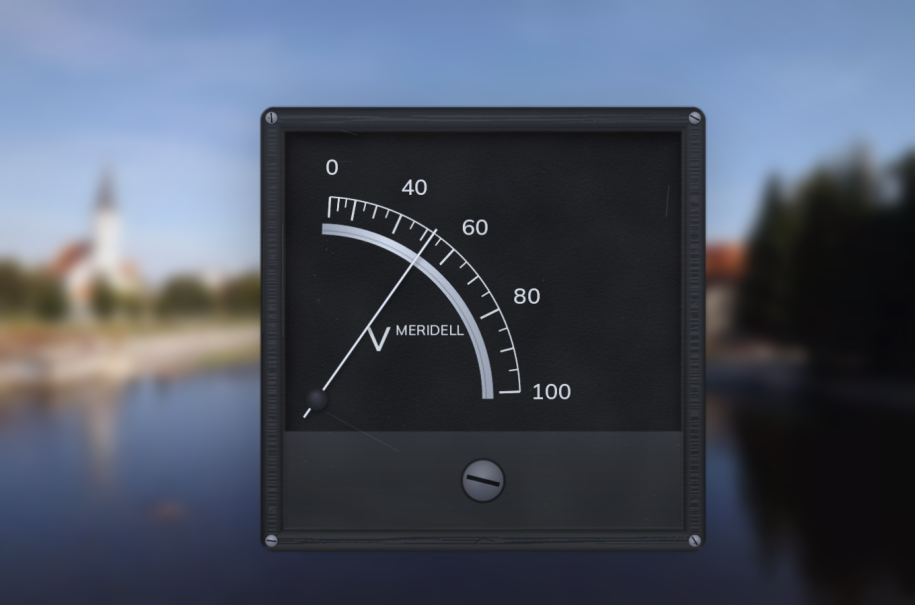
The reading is 52.5V
